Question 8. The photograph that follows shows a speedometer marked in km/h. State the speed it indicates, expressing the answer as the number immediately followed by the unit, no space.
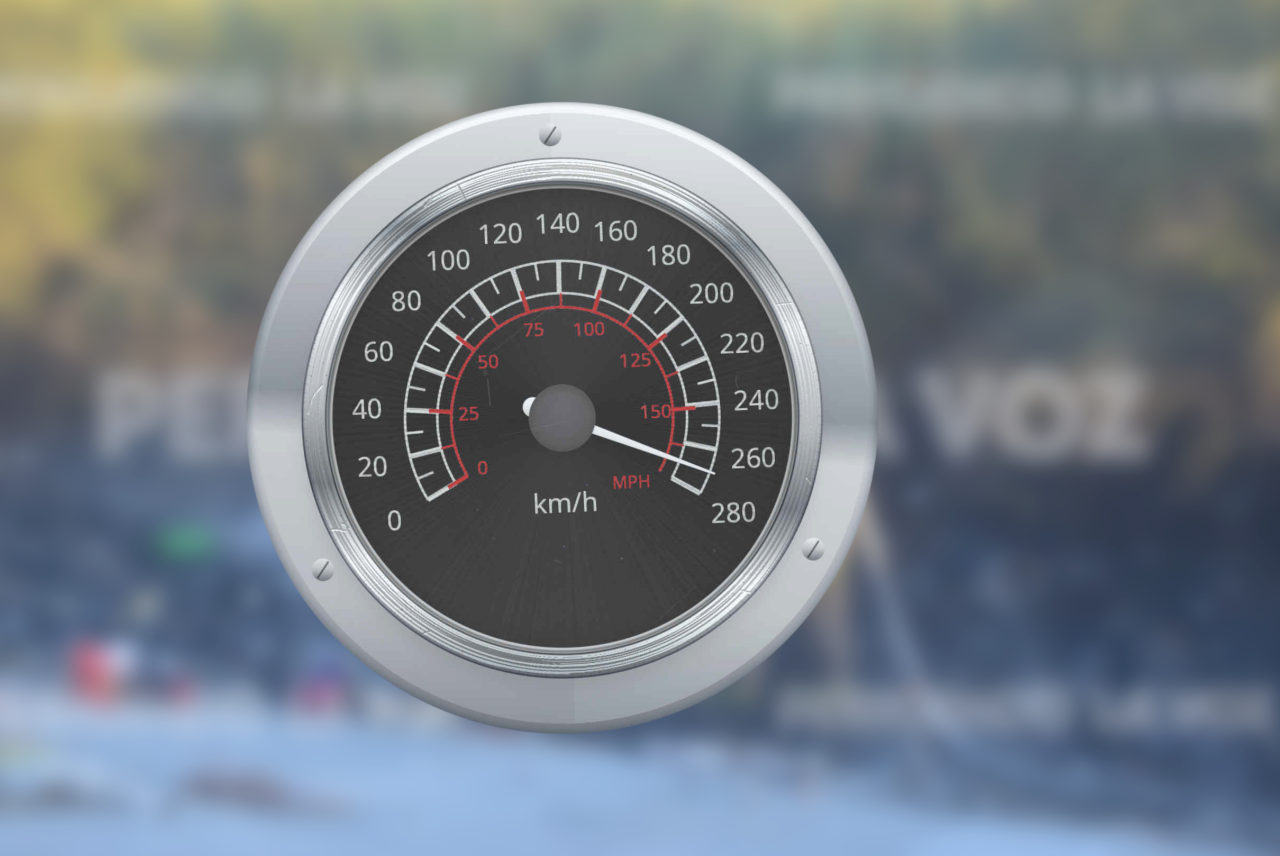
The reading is 270km/h
